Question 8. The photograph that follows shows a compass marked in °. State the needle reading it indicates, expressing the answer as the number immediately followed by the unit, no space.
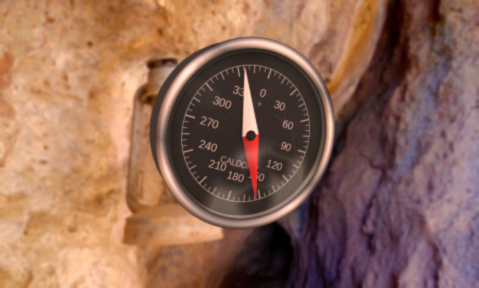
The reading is 155°
